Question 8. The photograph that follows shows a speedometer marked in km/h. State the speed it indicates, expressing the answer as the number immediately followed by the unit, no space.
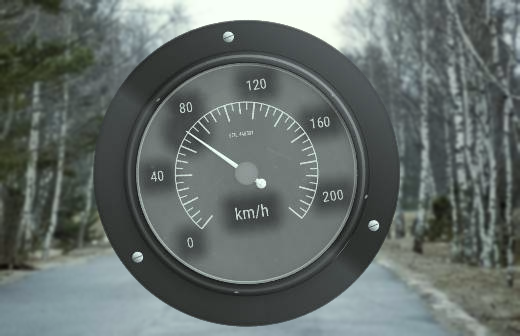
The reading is 70km/h
